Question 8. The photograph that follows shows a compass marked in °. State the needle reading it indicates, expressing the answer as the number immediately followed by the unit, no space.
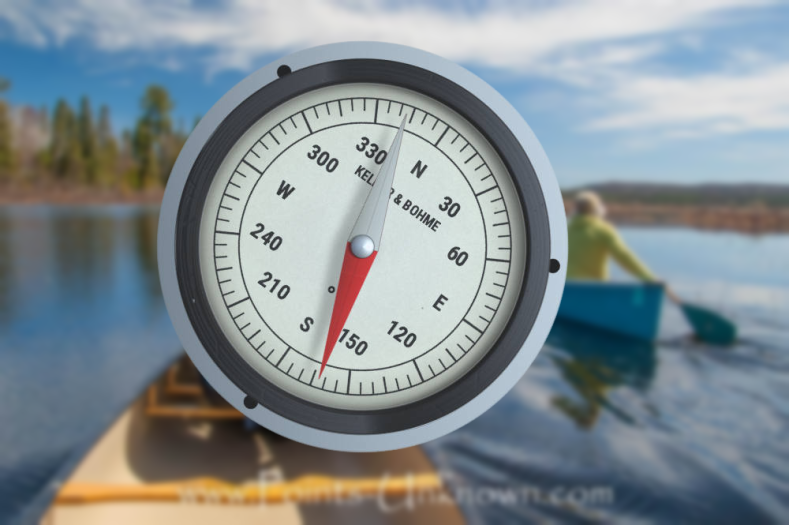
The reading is 162.5°
